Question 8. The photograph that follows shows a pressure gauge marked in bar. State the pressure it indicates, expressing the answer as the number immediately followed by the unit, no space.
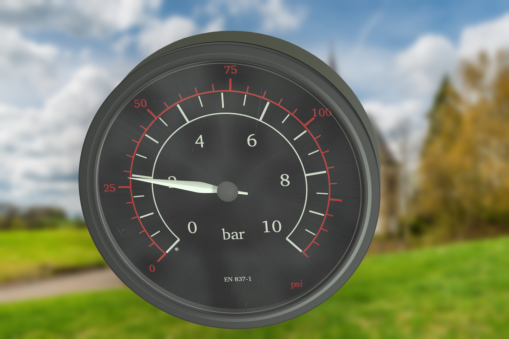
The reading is 2bar
